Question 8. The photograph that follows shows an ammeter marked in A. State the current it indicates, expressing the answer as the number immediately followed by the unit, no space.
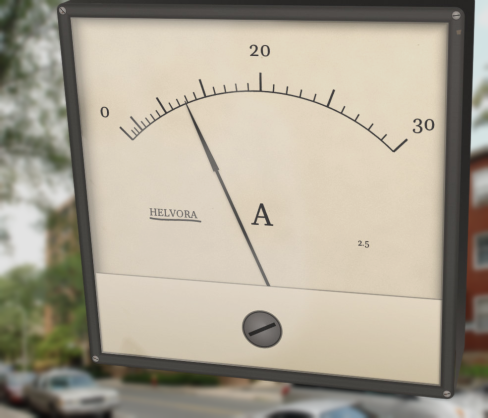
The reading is 13A
